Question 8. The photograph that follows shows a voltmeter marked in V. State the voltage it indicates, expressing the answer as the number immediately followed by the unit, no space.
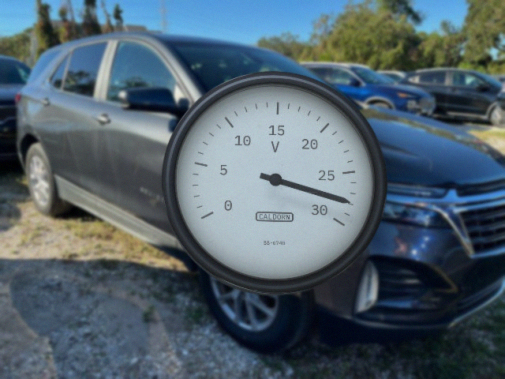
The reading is 28V
